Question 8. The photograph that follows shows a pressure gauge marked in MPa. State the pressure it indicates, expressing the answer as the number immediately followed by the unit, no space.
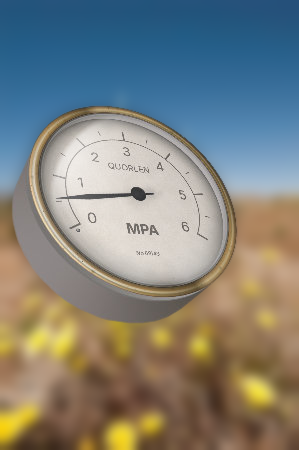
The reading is 0.5MPa
